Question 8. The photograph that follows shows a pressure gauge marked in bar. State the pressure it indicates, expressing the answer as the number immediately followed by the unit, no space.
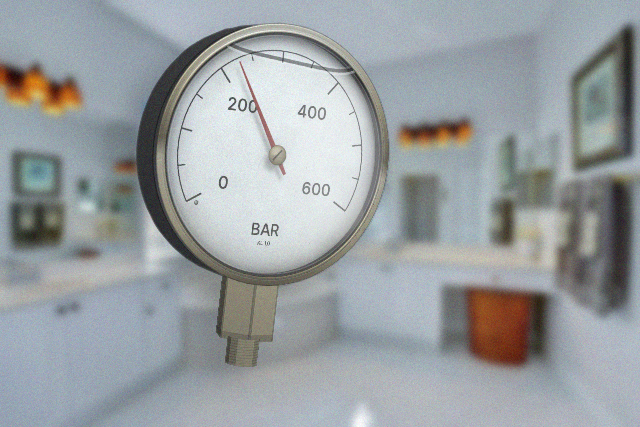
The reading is 225bar
